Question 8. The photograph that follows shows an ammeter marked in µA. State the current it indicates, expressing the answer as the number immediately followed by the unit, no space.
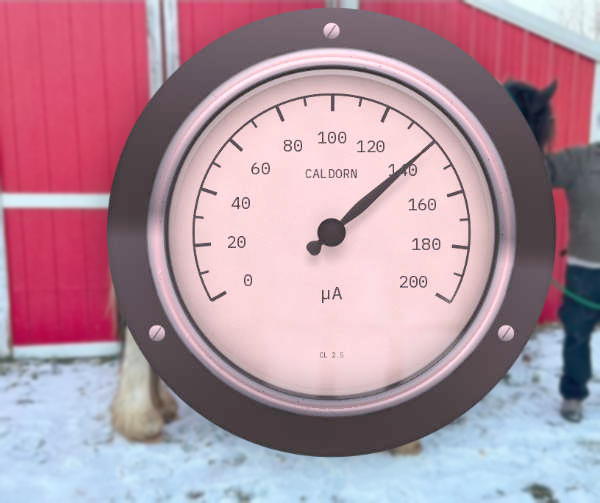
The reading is 140µA
